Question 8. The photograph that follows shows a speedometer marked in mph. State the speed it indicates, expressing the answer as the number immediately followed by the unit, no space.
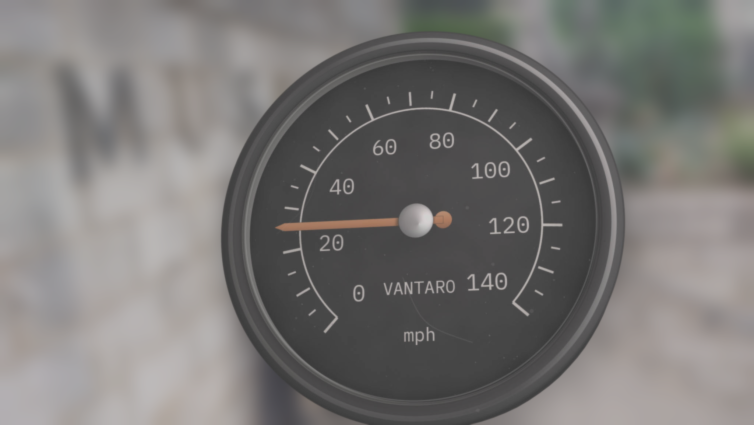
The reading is 25mph
